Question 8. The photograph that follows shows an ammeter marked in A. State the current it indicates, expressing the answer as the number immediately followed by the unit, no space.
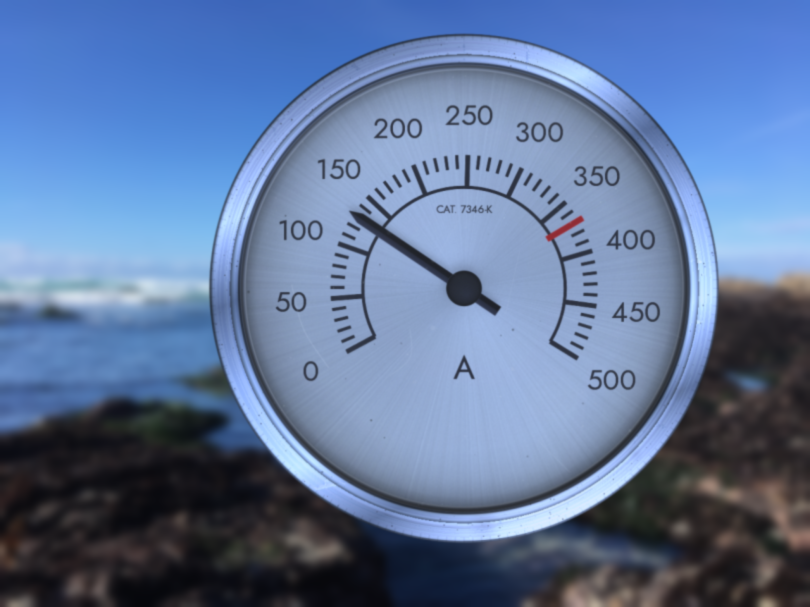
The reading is 130A
